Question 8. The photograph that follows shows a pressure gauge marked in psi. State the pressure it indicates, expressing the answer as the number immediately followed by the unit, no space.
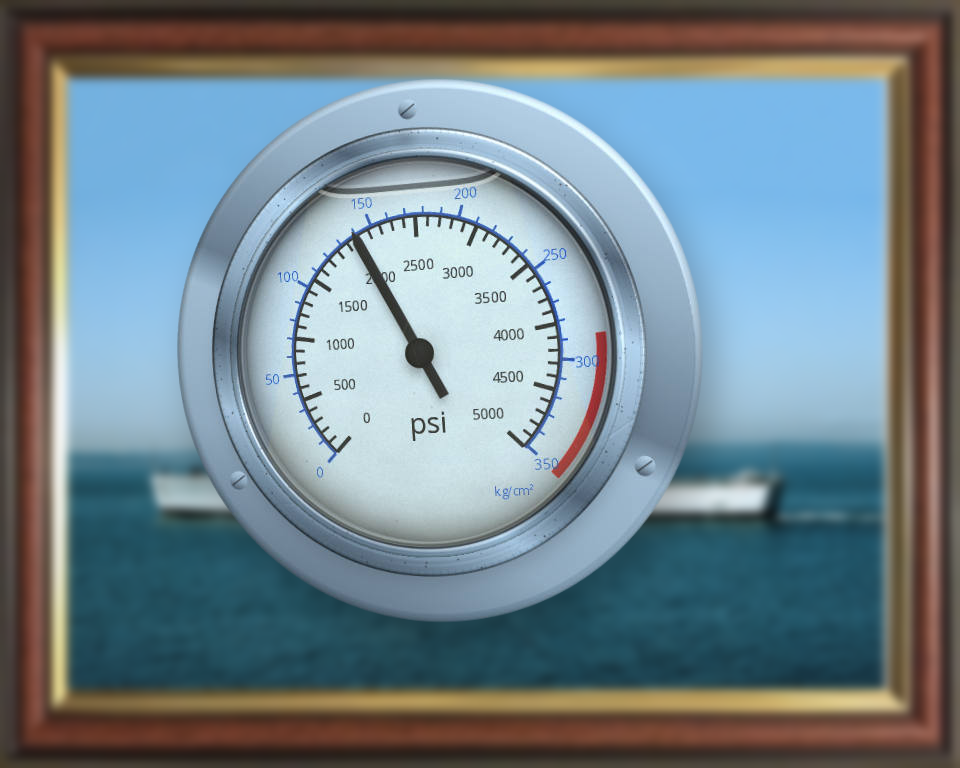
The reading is 2000psi
